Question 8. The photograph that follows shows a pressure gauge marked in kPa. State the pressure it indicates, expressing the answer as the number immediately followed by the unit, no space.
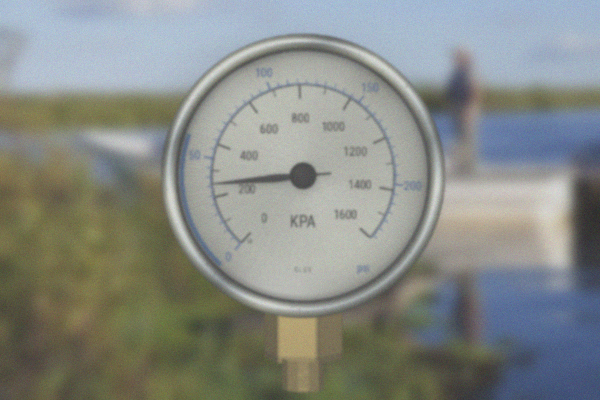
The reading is 250kPa
